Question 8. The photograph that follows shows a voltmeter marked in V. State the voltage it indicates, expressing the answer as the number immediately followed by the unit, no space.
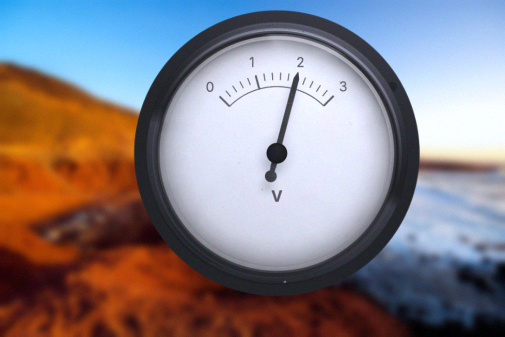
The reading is 2V
